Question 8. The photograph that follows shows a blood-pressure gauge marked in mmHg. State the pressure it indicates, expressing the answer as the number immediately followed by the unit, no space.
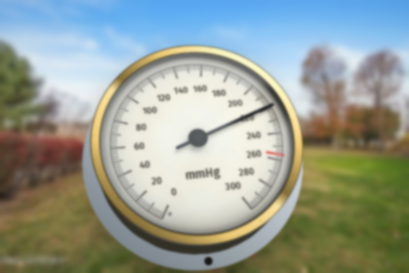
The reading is 220mmHg
